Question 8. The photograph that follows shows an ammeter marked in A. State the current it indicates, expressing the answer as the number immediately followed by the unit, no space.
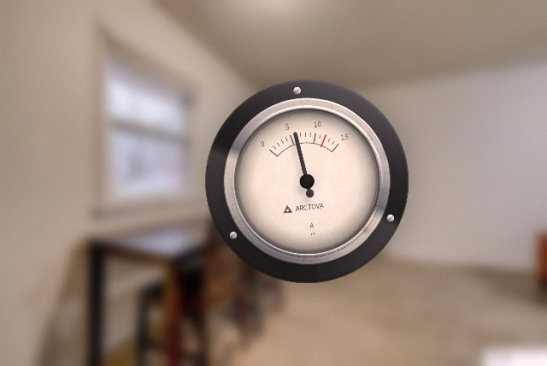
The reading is 6A
